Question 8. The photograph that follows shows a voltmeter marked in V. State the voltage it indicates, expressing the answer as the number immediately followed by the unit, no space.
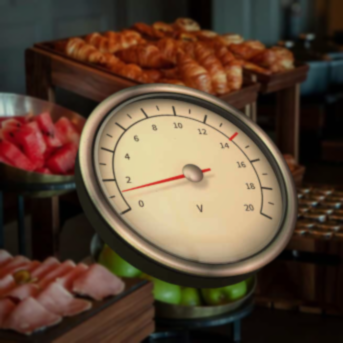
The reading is 1V
